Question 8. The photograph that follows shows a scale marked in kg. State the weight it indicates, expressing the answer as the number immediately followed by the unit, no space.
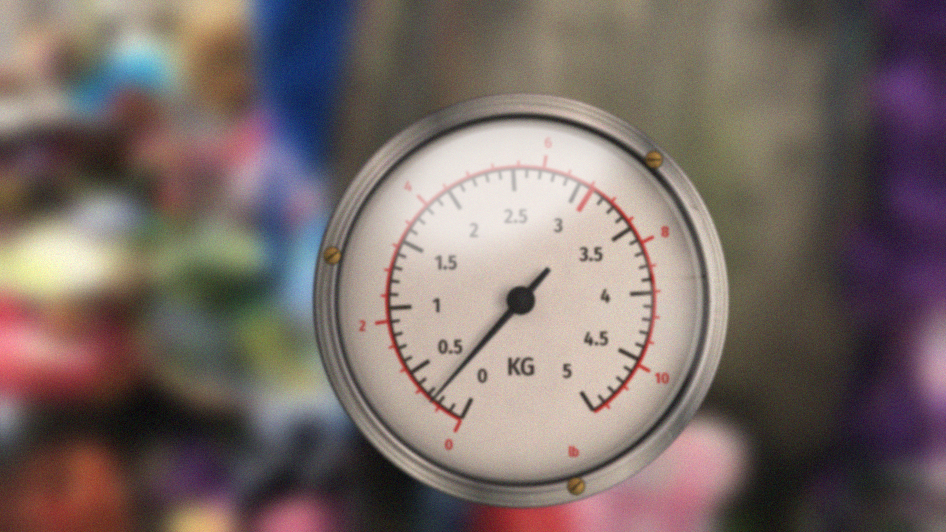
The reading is 0.25kg
